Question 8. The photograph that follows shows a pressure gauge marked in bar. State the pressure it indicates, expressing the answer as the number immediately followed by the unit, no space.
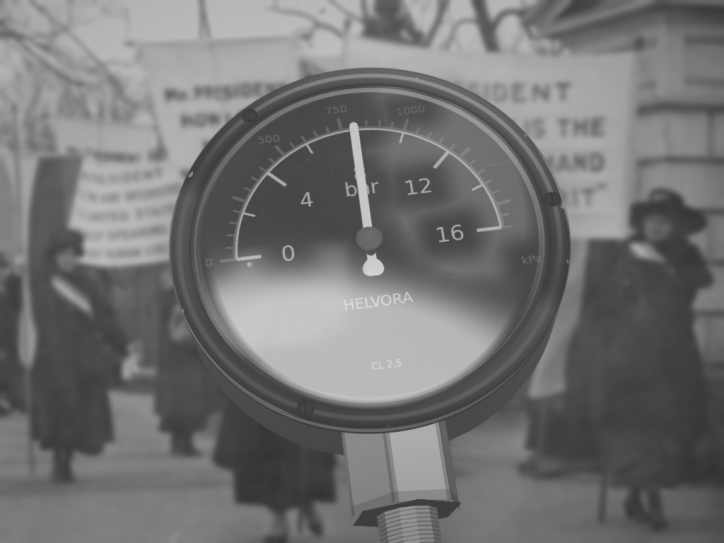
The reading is 8bar
